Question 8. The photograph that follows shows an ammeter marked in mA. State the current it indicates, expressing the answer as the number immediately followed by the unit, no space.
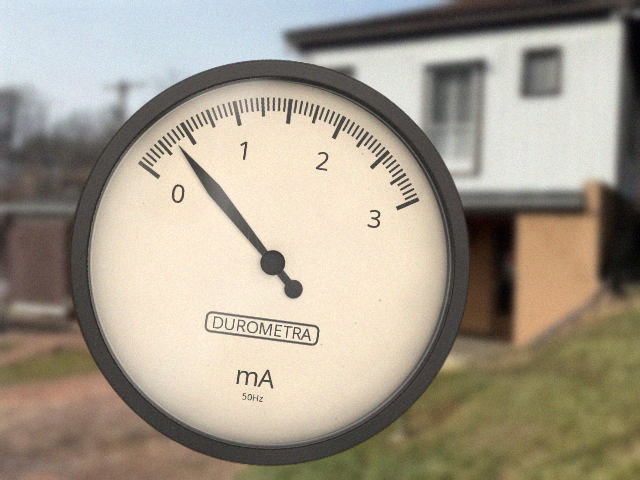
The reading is 0.35mA
